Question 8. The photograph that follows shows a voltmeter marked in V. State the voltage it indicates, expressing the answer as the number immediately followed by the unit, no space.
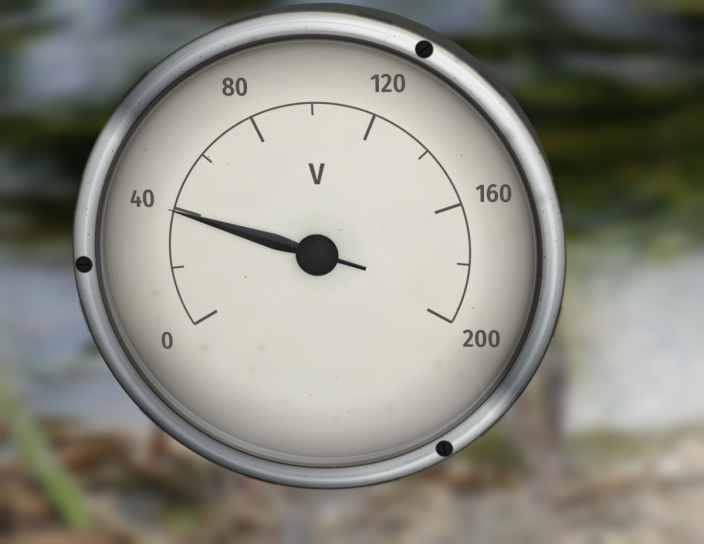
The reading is 40V
